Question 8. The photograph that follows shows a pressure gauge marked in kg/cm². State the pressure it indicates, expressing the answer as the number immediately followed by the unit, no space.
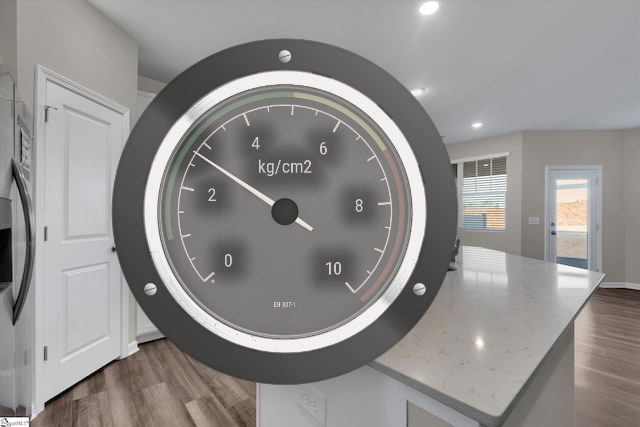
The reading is 2.75kg/cm²
